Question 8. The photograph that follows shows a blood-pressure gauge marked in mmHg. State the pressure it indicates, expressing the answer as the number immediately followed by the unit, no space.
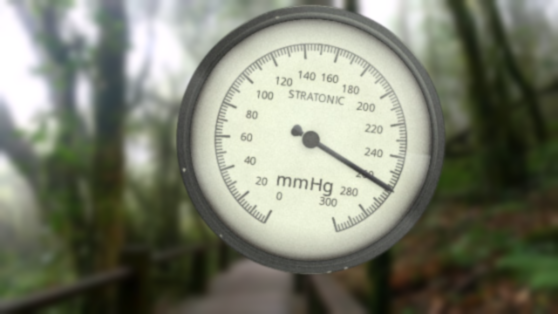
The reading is 260mmHg
